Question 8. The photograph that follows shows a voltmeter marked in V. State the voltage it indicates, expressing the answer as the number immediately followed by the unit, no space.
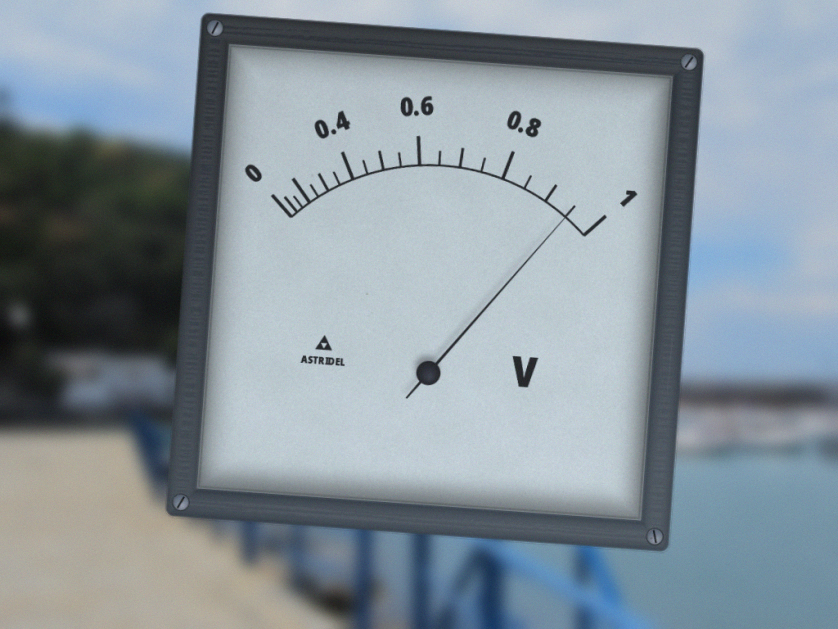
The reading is 0.95V
